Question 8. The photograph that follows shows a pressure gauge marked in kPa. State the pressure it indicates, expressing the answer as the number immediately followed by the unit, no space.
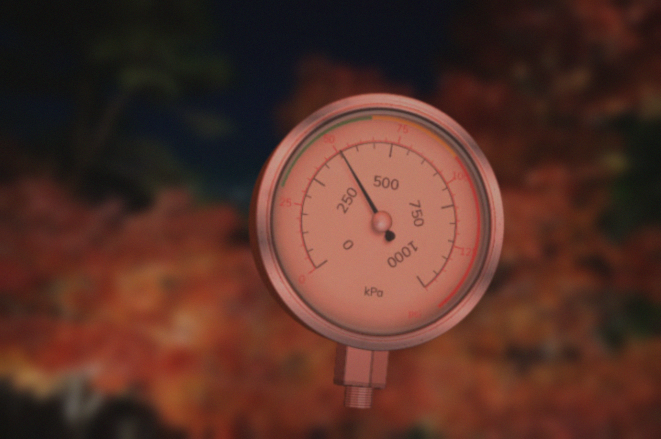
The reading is 350kPa
